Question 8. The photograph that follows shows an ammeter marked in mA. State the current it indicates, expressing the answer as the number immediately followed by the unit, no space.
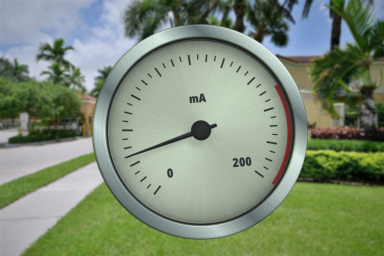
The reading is 25mA
